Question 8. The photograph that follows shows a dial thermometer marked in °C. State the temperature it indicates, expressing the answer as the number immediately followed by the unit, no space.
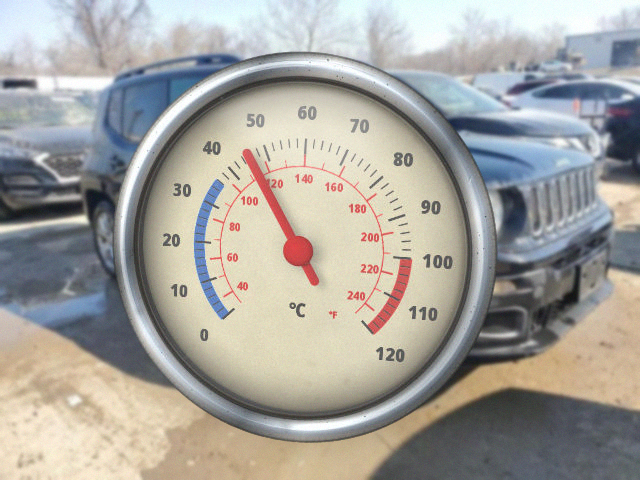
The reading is 46°C
